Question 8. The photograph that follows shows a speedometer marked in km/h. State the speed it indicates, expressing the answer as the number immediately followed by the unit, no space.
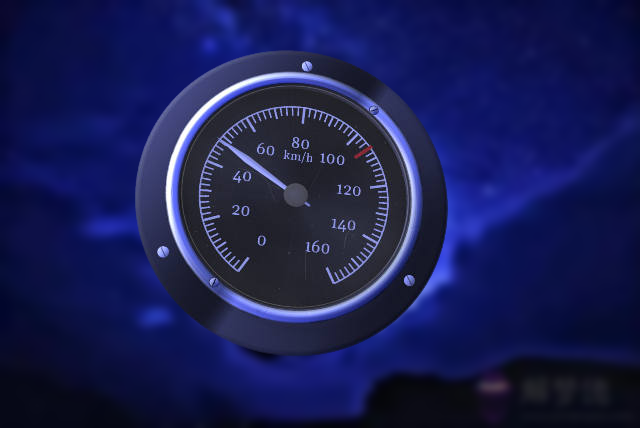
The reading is 48km/h
